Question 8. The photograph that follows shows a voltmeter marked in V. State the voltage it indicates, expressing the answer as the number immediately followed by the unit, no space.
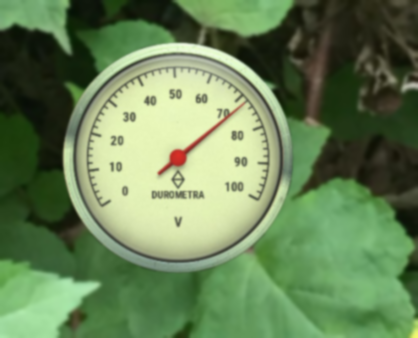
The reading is 72V
